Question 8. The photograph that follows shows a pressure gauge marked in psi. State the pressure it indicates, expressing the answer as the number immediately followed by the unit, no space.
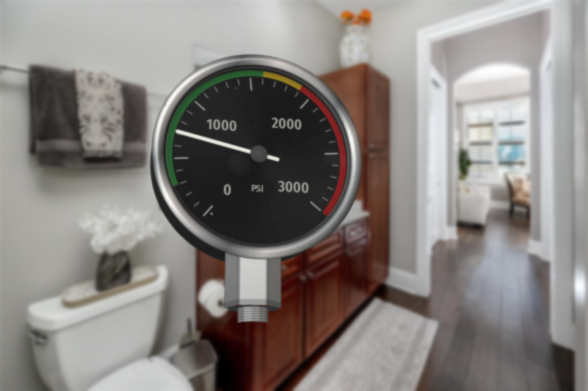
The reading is 700psi
